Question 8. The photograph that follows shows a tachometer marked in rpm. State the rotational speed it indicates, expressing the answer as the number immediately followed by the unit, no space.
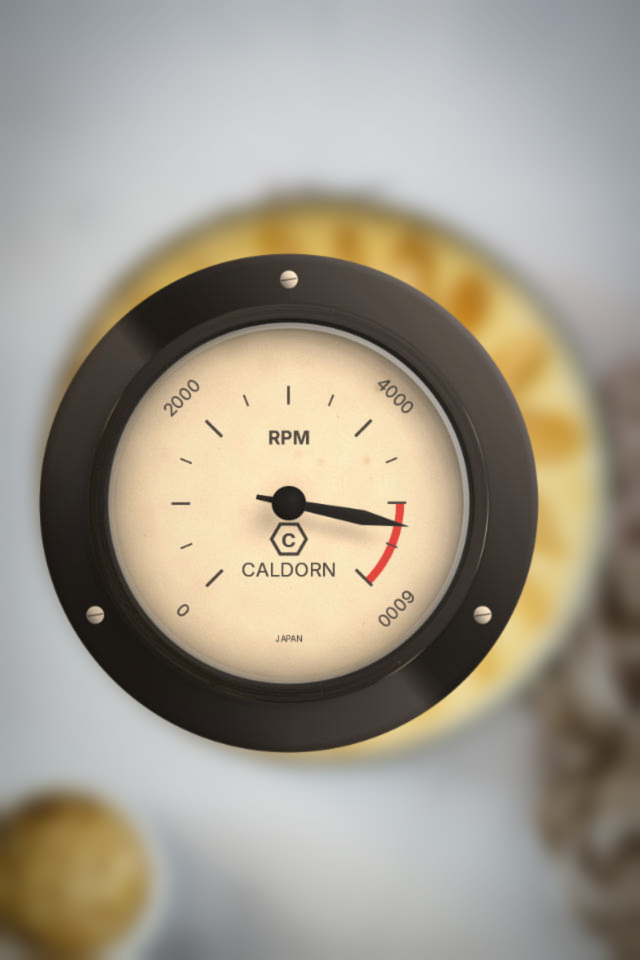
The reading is 5250rpm
